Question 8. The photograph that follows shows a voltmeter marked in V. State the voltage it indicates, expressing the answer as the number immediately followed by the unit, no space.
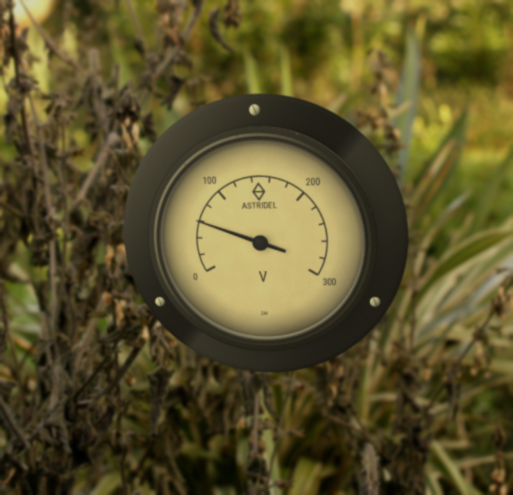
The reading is 60V
